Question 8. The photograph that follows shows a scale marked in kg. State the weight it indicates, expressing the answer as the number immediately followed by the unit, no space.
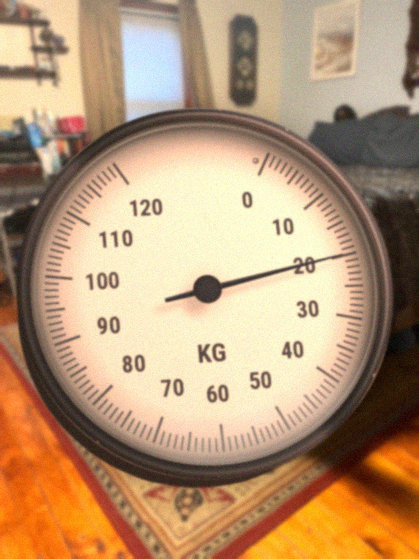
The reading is 20kg
